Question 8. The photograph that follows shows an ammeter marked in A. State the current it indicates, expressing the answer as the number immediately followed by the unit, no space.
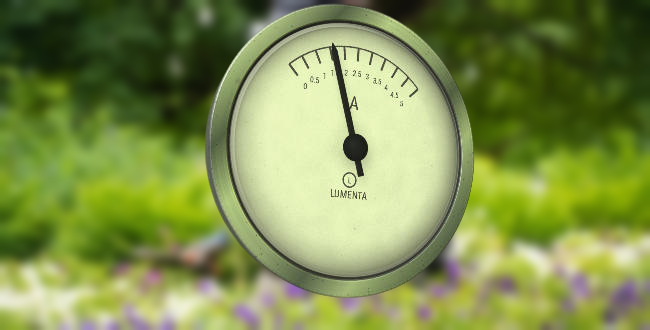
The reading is 1.5A
